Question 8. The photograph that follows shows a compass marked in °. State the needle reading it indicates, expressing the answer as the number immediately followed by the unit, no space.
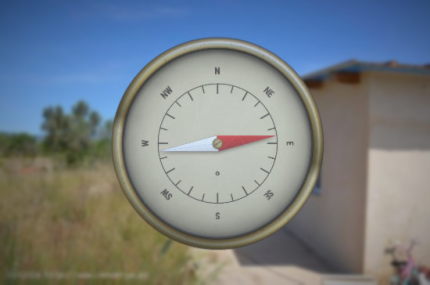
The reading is 82.5°
